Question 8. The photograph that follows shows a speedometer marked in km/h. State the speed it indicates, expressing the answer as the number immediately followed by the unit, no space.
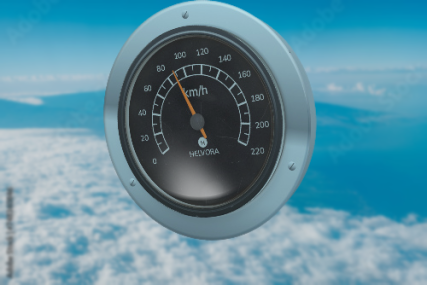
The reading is 90km/h
